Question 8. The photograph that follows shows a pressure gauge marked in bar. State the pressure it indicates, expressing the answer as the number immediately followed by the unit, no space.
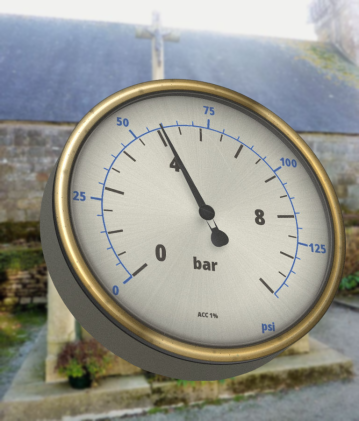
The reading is 4bar
